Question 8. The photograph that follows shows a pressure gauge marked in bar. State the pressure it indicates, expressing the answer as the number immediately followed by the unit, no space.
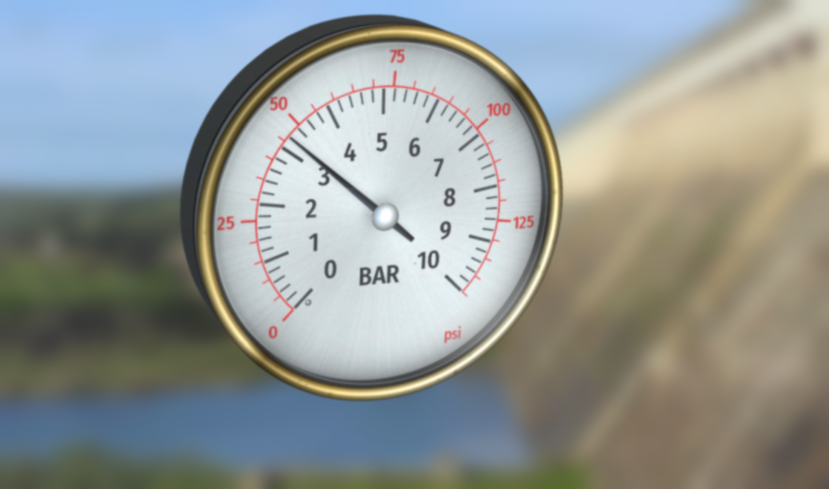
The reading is 3.2bar
